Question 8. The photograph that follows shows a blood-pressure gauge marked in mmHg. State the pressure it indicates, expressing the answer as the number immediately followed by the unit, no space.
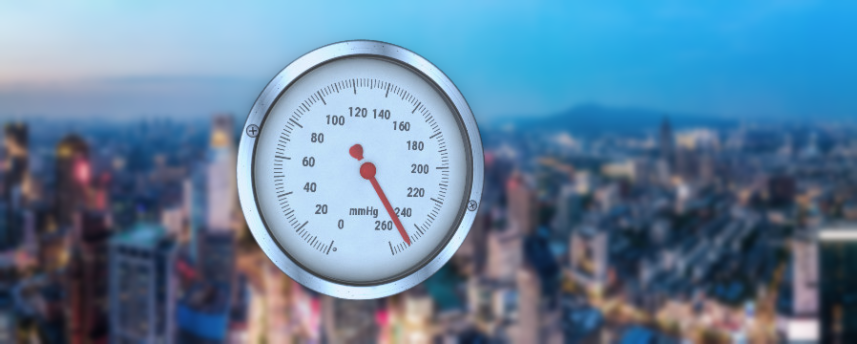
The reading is 250mmHg
